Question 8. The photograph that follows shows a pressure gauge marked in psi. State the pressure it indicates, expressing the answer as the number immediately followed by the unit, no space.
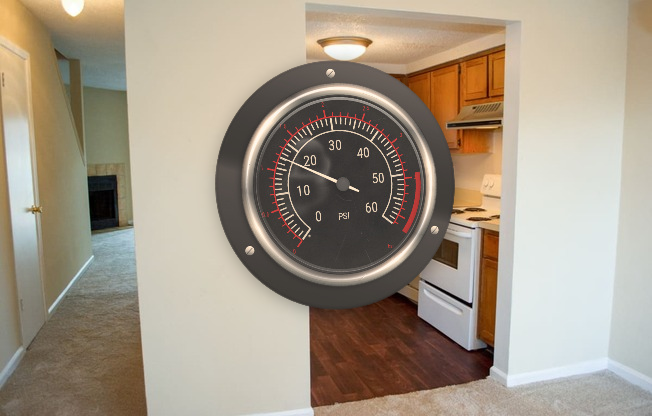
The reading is 17psi
